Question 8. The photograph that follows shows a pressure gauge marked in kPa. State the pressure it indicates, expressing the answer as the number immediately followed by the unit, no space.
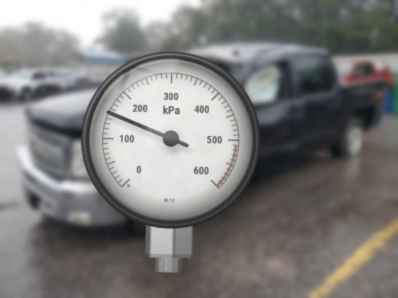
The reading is 150kPa
